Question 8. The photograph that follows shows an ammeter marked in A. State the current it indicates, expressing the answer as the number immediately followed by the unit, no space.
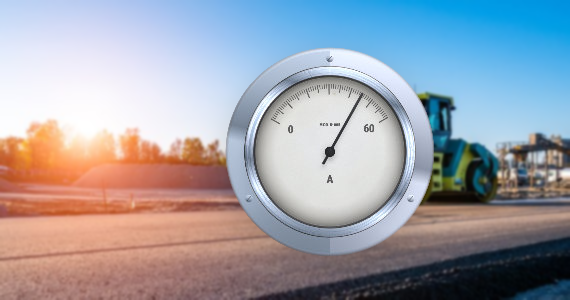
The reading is 45A
